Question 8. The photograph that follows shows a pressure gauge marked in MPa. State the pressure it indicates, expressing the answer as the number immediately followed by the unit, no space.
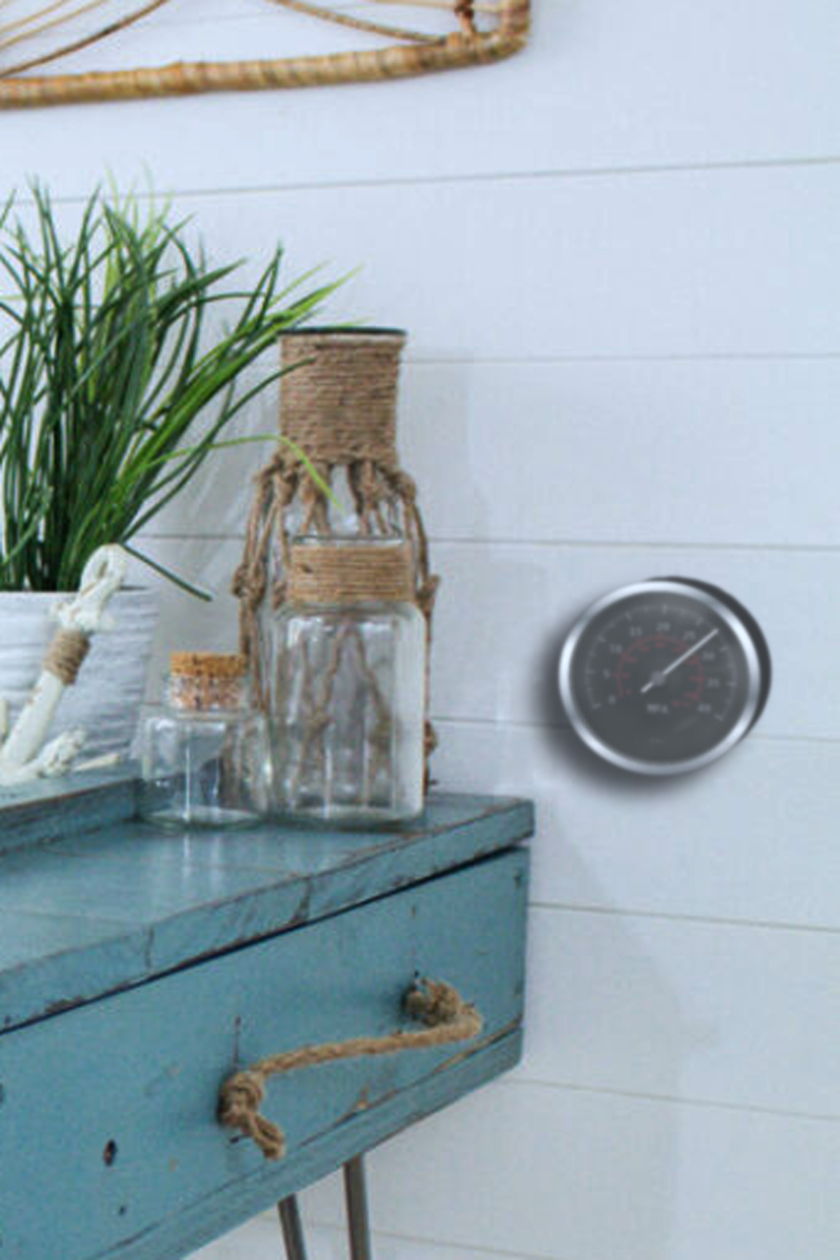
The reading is 27.5MPa
